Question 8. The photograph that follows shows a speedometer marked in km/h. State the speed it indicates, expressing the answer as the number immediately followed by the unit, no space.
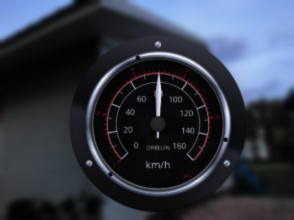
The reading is 80km/h
